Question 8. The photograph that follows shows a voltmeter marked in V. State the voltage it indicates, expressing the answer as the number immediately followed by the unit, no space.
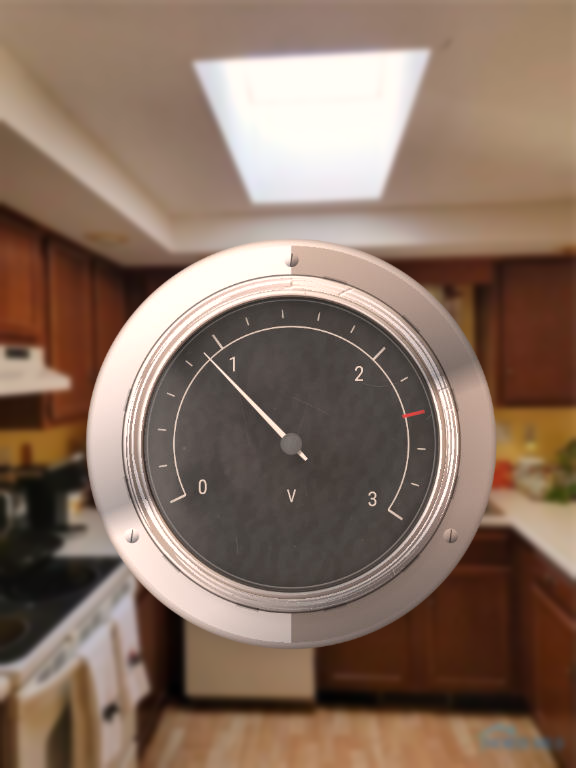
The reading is 0.9V
